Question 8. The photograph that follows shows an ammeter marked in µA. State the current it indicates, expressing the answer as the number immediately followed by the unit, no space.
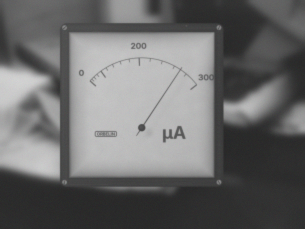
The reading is 270µA
